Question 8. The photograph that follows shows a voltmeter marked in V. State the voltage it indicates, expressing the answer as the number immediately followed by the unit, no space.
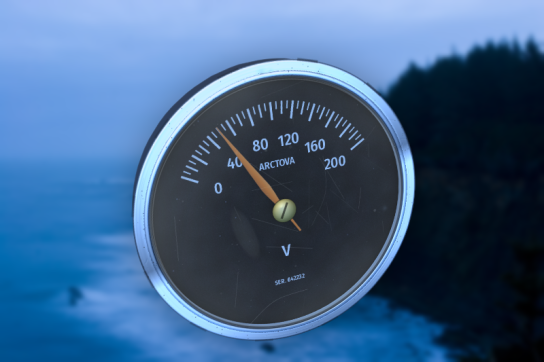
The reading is 50V
